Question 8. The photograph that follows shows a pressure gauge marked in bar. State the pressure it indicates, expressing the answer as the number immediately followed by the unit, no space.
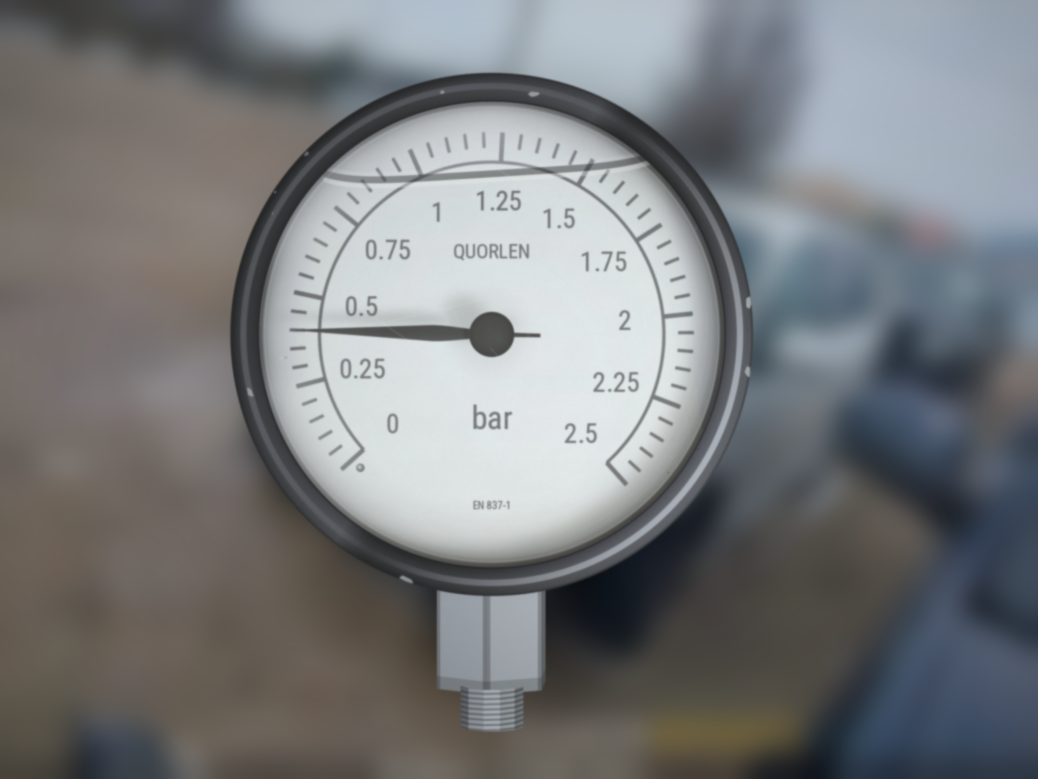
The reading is 0.4bar
